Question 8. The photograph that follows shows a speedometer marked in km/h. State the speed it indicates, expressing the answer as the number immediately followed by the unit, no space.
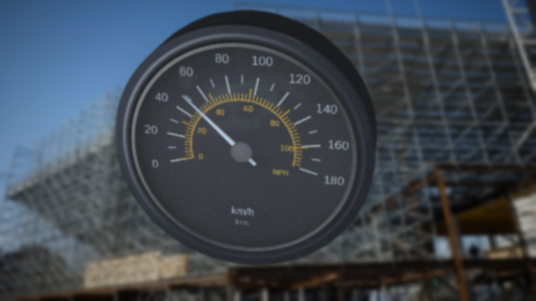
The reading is 50km/h
